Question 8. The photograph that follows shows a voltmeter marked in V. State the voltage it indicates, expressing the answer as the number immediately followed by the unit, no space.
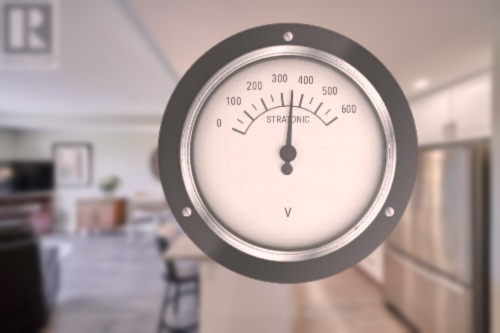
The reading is 350V
